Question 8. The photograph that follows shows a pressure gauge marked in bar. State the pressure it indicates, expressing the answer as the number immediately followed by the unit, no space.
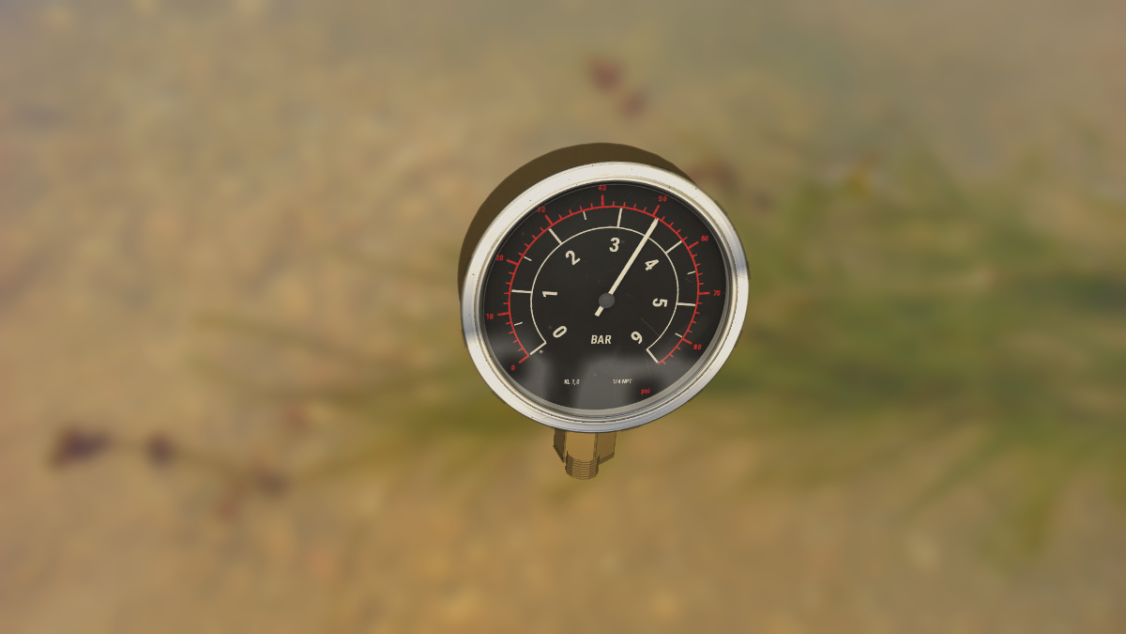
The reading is 3.5bar
